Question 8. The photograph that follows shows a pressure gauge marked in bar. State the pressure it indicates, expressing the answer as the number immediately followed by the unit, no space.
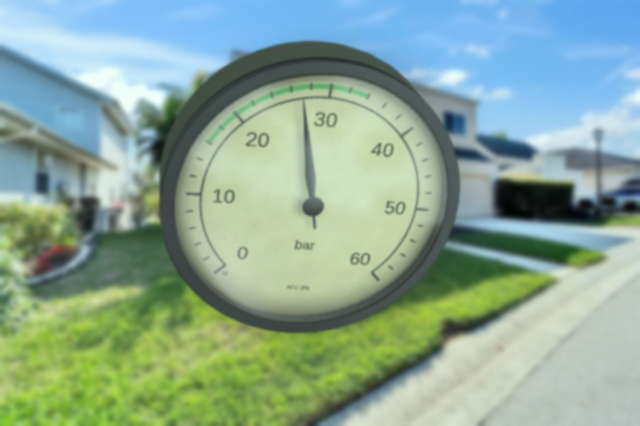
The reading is 27bar
